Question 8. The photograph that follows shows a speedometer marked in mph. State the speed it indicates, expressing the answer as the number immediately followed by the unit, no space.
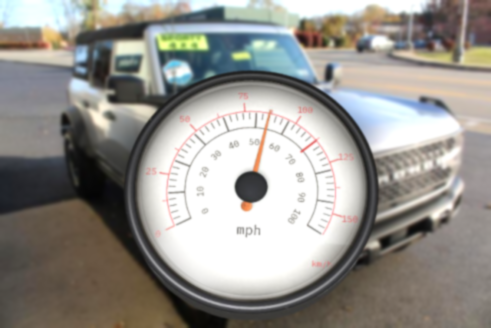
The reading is 54mph
